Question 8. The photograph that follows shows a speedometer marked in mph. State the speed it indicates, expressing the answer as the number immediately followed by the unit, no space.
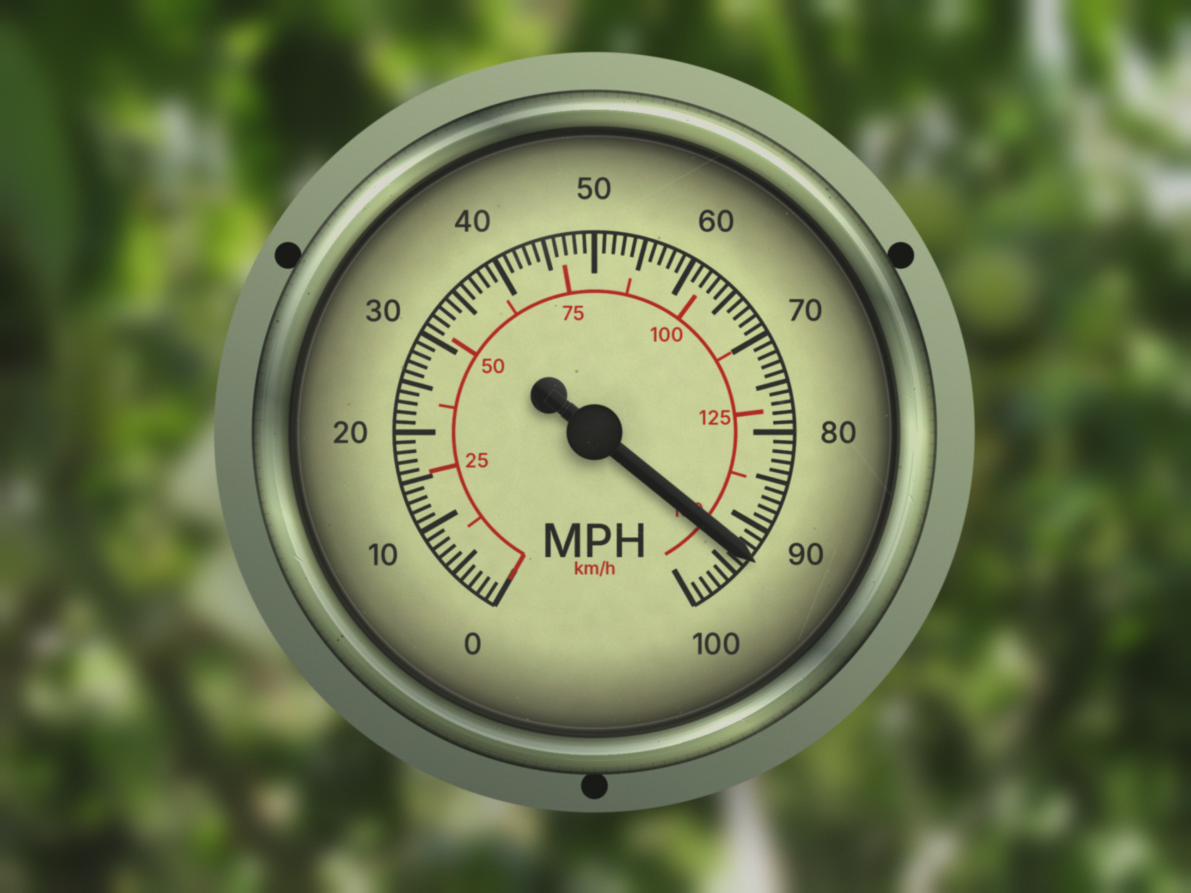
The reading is 93mph
